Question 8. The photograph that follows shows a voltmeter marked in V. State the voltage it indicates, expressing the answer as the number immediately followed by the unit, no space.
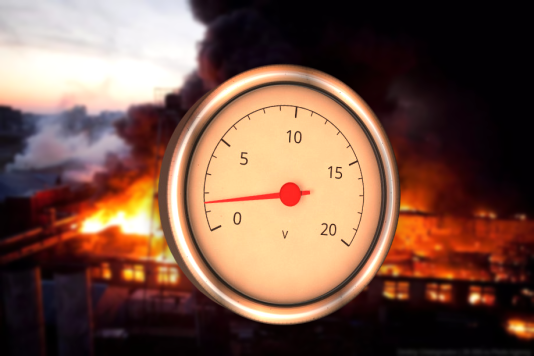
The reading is 1.5V
